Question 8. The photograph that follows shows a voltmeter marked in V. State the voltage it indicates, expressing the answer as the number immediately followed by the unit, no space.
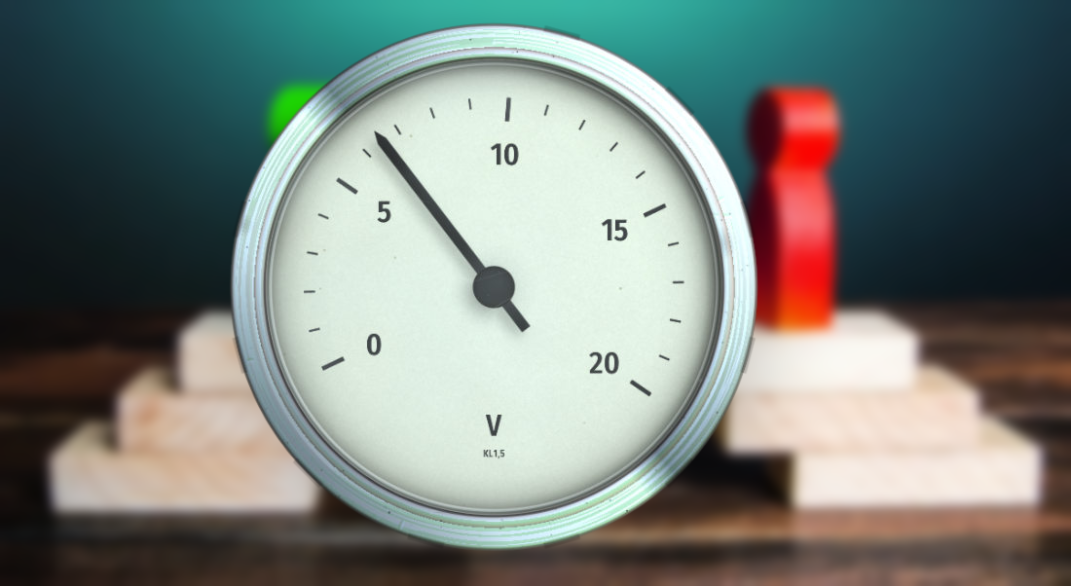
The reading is 6.5V
